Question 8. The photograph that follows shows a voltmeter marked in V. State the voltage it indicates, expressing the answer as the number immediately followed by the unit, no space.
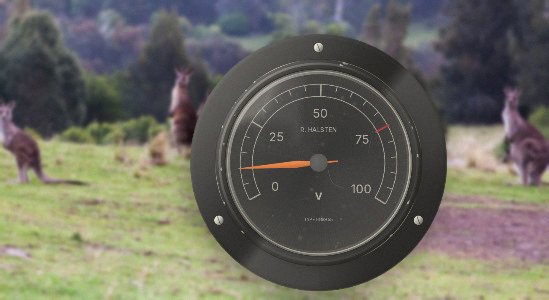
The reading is 10V
